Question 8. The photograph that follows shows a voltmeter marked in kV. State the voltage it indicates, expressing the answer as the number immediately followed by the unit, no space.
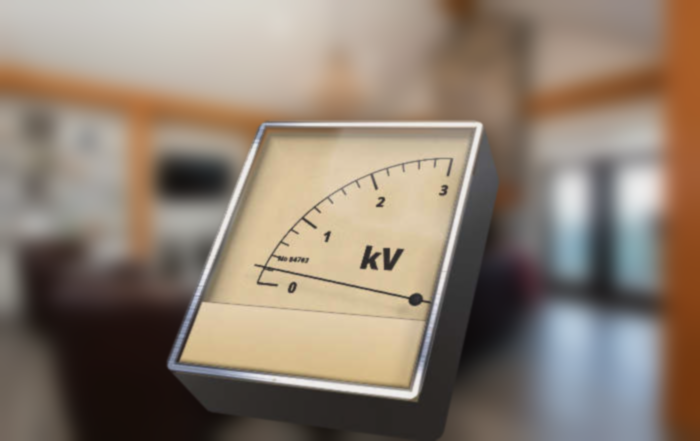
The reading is 0.2kV
